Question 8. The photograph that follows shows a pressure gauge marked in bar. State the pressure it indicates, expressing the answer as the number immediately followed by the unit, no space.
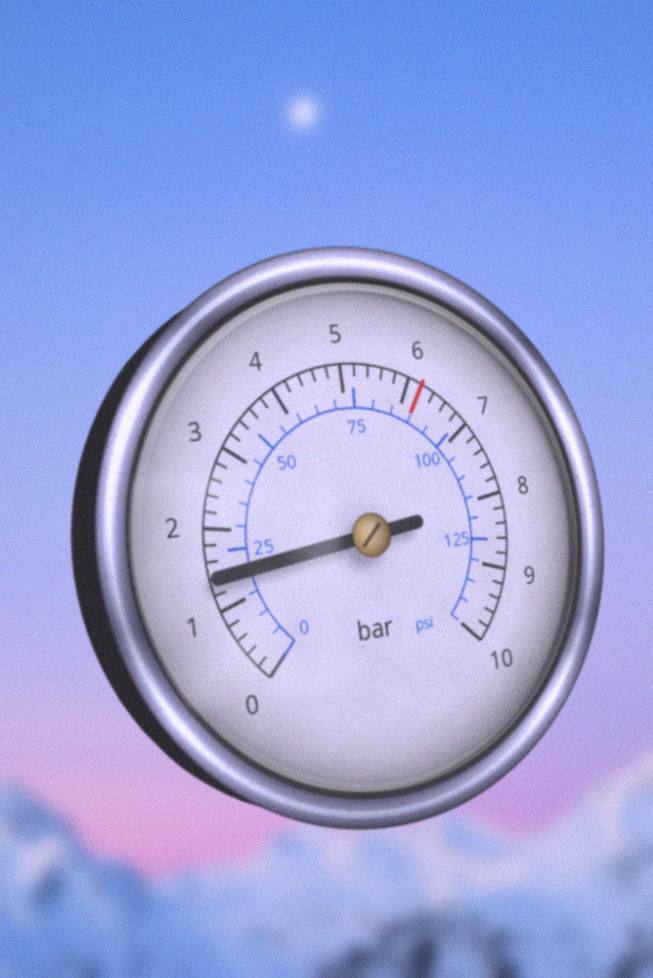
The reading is 1.4bar
